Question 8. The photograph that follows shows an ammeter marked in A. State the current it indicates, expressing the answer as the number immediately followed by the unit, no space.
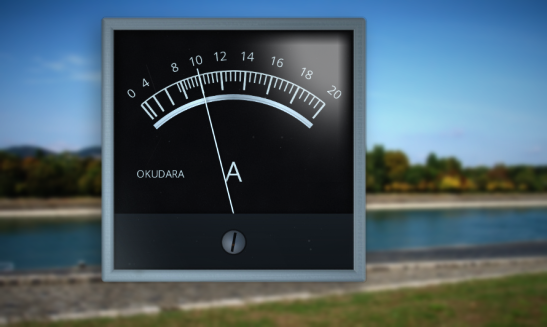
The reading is 10A
